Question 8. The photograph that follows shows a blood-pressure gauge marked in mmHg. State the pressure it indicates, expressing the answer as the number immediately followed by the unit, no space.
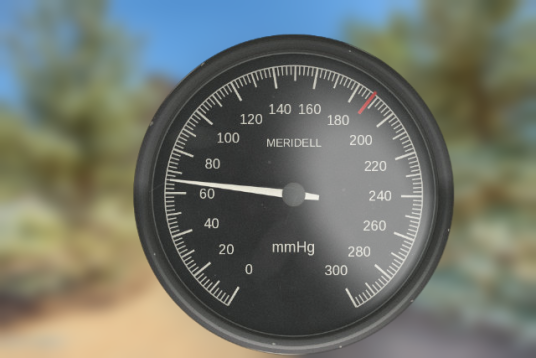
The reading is 66mmHg
